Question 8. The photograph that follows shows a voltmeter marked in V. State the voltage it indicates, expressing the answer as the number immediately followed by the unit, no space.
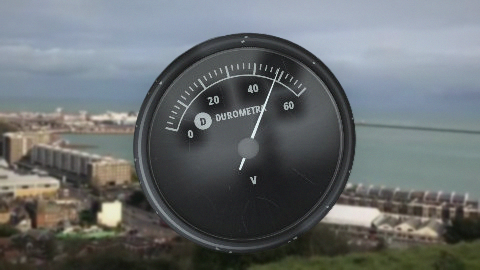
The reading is 48V
